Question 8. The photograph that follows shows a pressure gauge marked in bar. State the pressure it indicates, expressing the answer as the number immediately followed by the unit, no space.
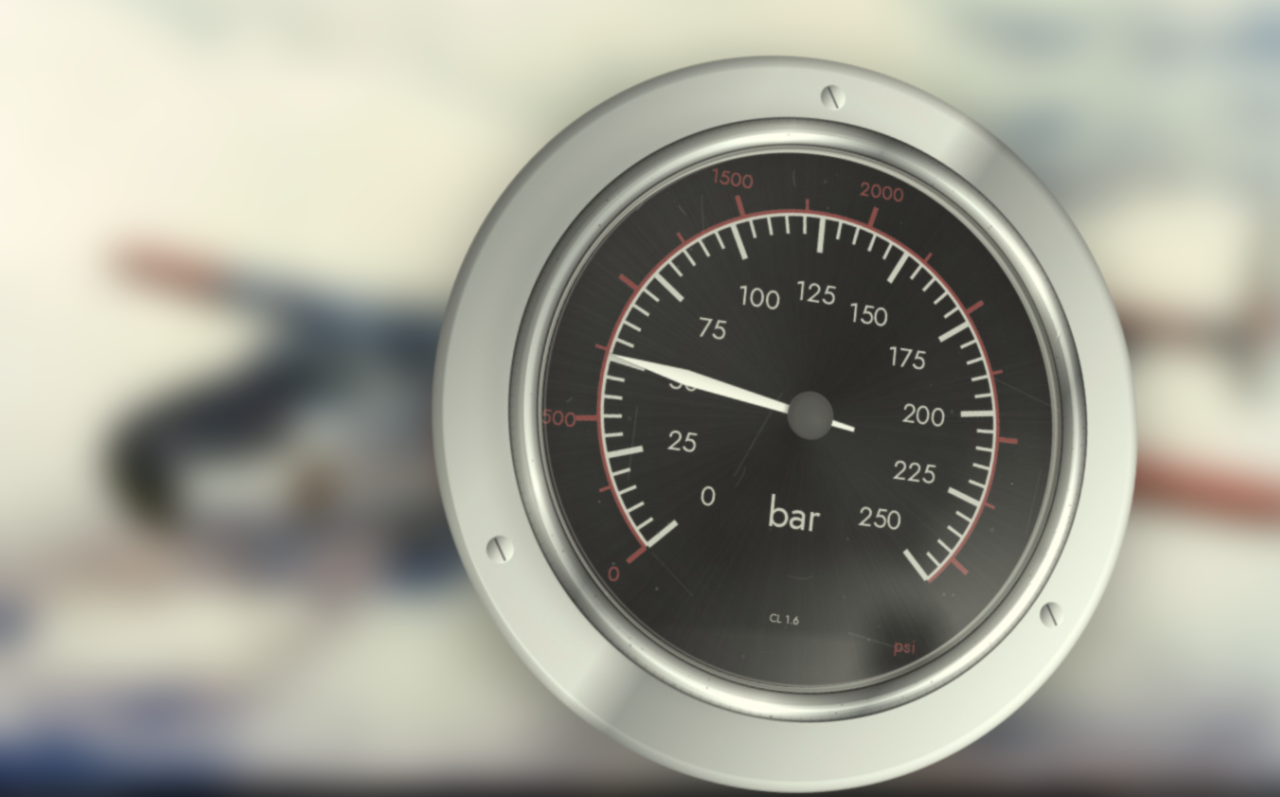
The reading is 50bar
